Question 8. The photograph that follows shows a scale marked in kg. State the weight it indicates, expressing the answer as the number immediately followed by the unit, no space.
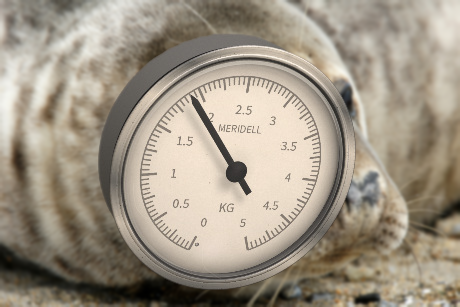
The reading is 1.9kg
